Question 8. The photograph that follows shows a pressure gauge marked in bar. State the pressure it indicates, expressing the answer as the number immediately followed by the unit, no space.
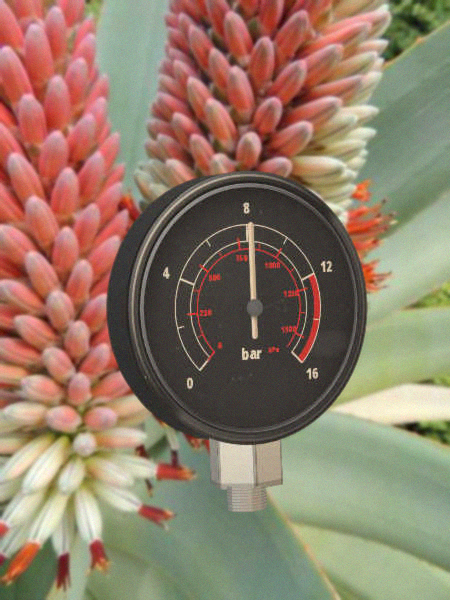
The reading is 8bar
